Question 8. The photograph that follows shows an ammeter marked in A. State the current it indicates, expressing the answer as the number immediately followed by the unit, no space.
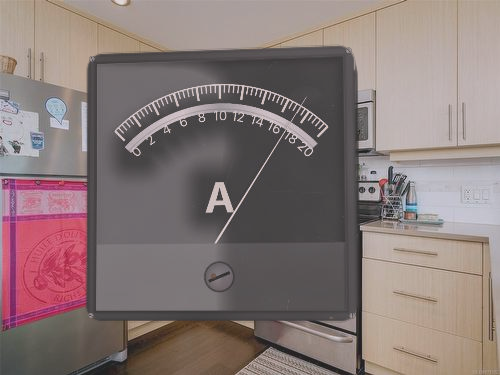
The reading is 17.2A
